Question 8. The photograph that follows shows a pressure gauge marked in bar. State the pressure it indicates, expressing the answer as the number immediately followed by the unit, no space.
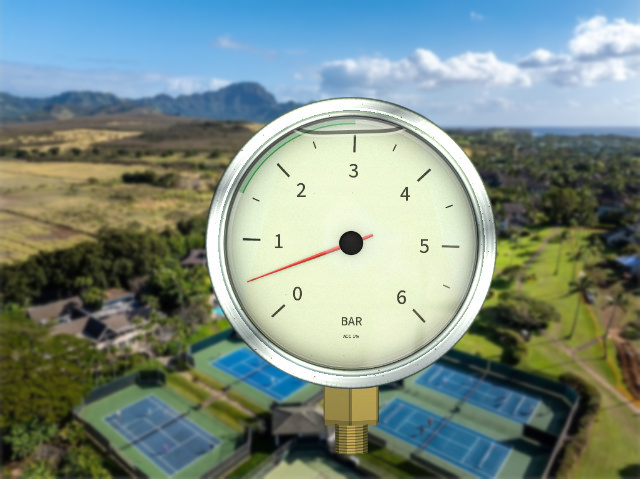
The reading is 0.5bar
